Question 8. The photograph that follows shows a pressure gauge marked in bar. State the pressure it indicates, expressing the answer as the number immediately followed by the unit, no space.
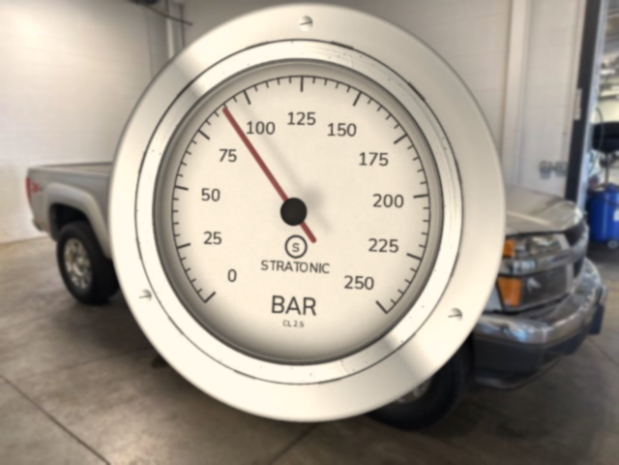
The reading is 90bar
